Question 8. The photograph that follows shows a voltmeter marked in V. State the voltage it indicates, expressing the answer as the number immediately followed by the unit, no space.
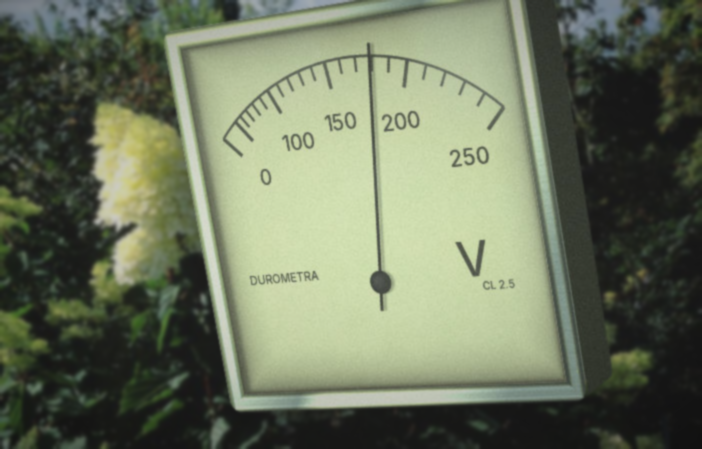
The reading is 180V
